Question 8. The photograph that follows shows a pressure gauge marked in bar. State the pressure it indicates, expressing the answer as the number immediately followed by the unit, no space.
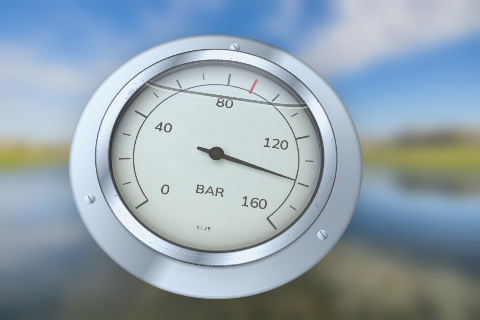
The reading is 140bar
